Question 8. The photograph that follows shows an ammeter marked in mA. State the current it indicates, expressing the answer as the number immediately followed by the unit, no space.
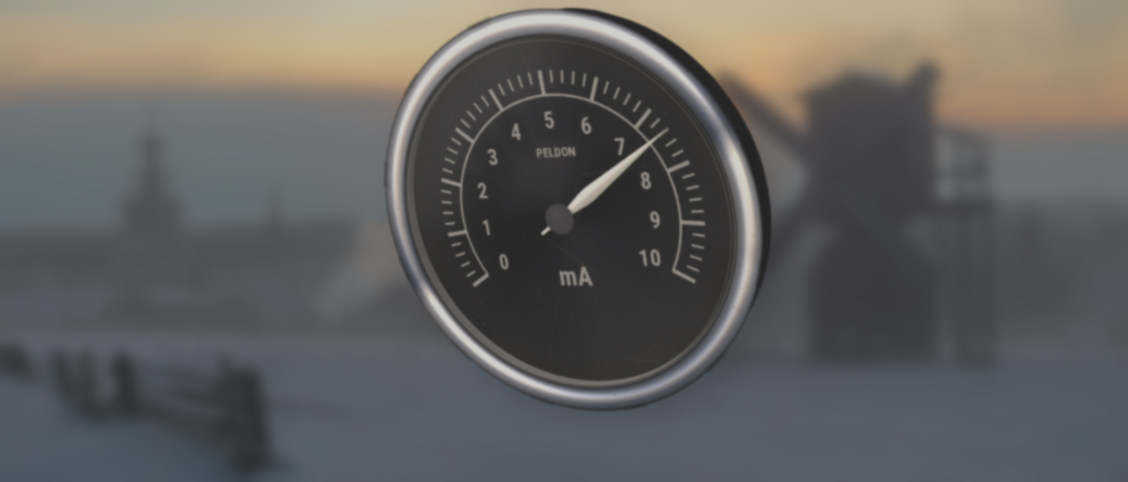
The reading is 7.4mA
